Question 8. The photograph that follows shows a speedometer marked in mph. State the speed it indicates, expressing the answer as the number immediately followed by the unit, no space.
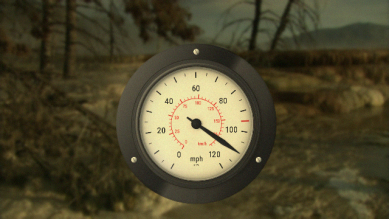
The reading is 110mph
